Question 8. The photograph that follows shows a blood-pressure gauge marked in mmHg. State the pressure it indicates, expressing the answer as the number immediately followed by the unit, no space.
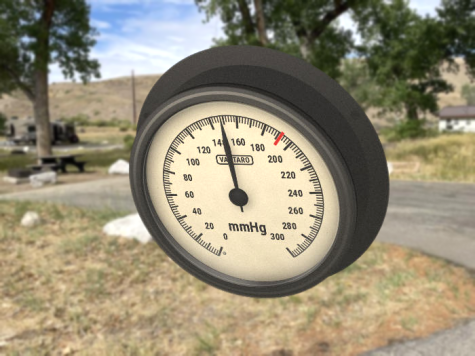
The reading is 150mmHg
